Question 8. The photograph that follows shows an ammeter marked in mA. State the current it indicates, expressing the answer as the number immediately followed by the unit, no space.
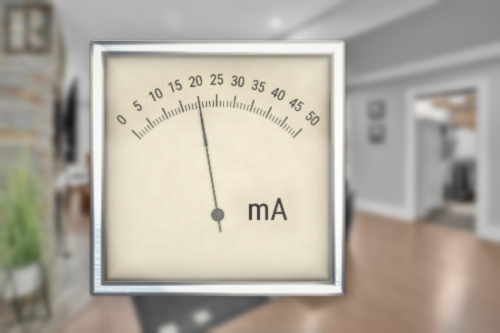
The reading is 20mA
